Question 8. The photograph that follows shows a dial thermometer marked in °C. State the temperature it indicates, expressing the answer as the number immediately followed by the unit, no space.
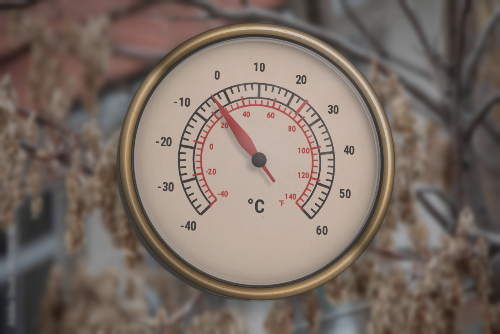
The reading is -4°C
